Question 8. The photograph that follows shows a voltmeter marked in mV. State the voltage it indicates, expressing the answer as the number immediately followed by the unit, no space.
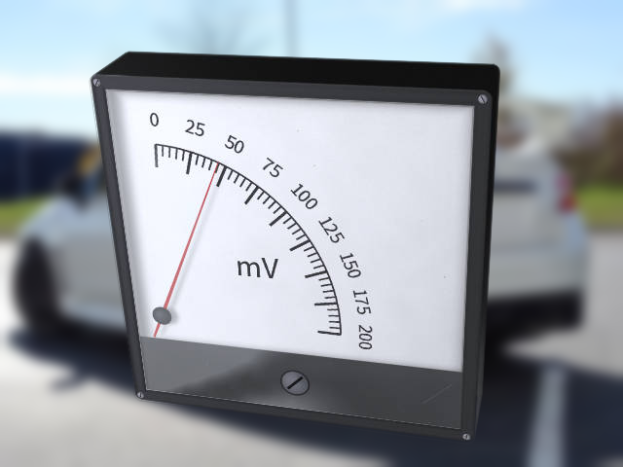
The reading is 45mV
